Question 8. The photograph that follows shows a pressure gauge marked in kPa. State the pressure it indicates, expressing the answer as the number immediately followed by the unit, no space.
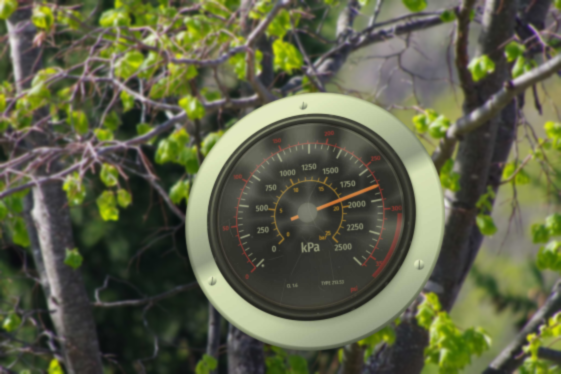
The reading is 1900kPa
